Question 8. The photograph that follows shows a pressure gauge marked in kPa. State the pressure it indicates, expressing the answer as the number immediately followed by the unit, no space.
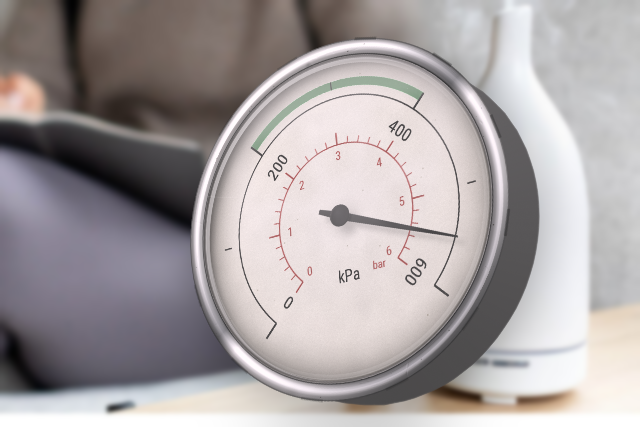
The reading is 550kPa
